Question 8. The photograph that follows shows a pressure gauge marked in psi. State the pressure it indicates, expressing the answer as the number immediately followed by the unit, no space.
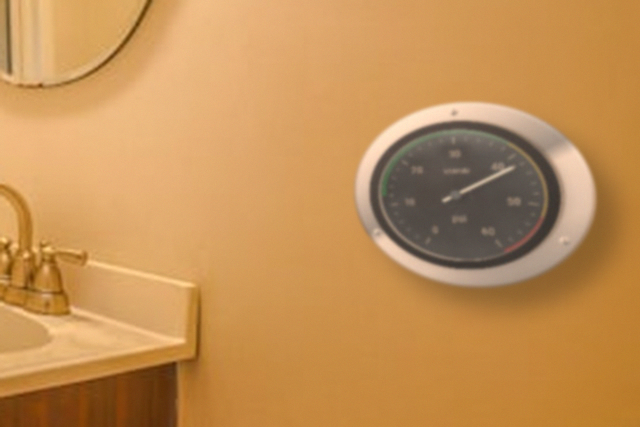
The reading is 42psi
